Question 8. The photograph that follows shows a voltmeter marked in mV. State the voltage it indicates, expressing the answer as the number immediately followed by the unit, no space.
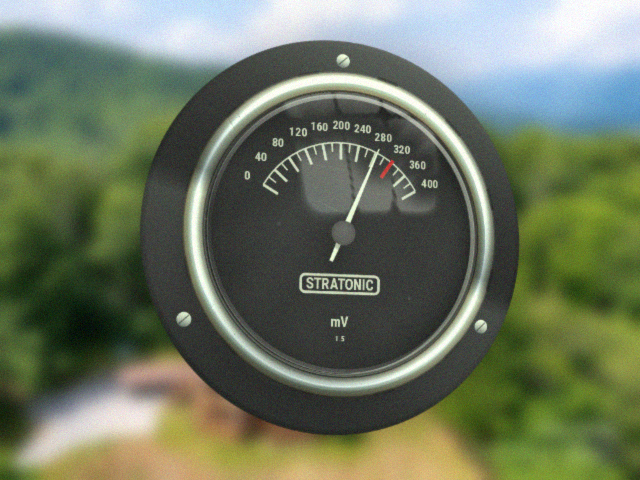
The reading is 280mV
